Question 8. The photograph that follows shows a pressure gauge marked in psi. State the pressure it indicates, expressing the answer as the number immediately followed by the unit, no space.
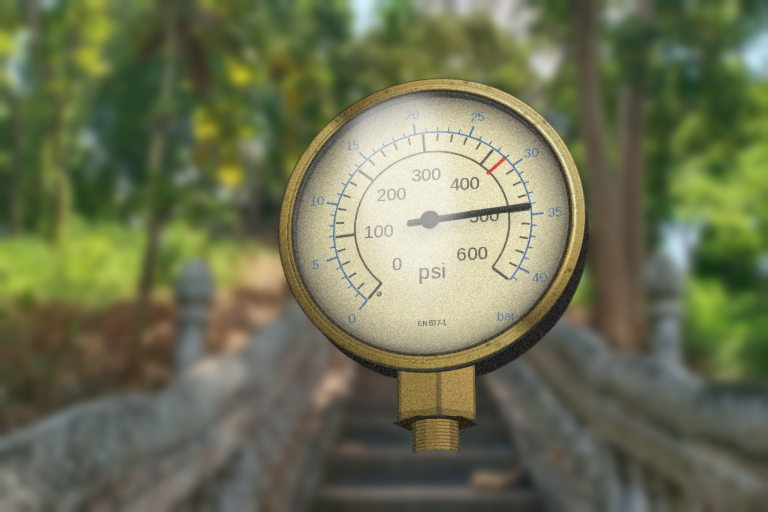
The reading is 500psi
